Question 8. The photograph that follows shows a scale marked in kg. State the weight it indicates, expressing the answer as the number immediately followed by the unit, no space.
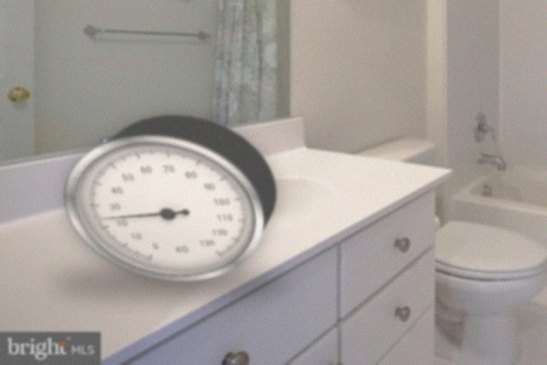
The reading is 25kg
